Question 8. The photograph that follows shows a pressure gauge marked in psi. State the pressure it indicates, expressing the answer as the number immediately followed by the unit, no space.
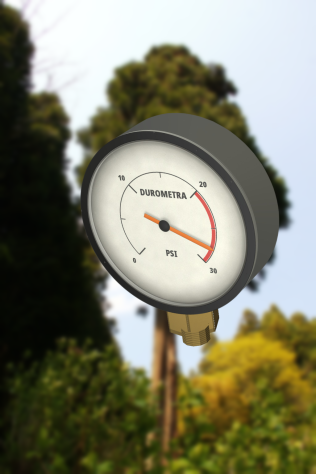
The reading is 27.5psi
